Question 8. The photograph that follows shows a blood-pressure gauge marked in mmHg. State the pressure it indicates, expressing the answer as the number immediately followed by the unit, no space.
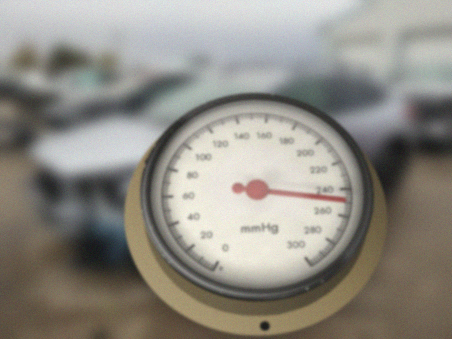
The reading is 250mmHg
